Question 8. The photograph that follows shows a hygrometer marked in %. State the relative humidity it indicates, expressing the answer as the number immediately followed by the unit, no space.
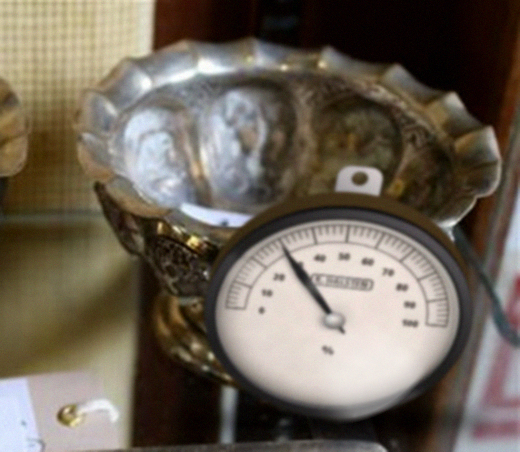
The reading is 30%
